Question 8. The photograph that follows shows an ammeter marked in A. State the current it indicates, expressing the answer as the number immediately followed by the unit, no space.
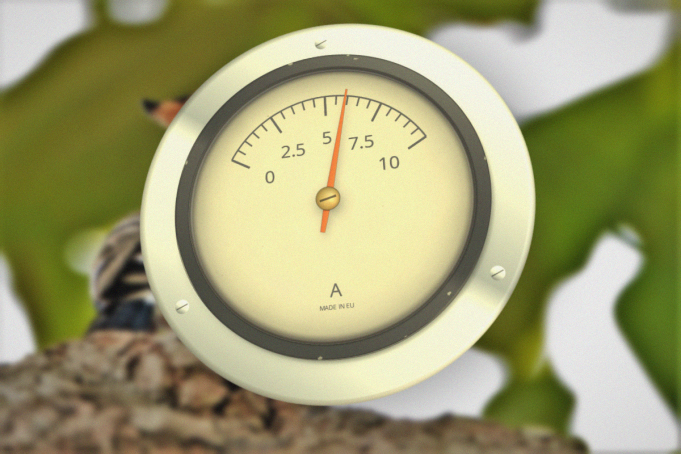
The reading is 6A
